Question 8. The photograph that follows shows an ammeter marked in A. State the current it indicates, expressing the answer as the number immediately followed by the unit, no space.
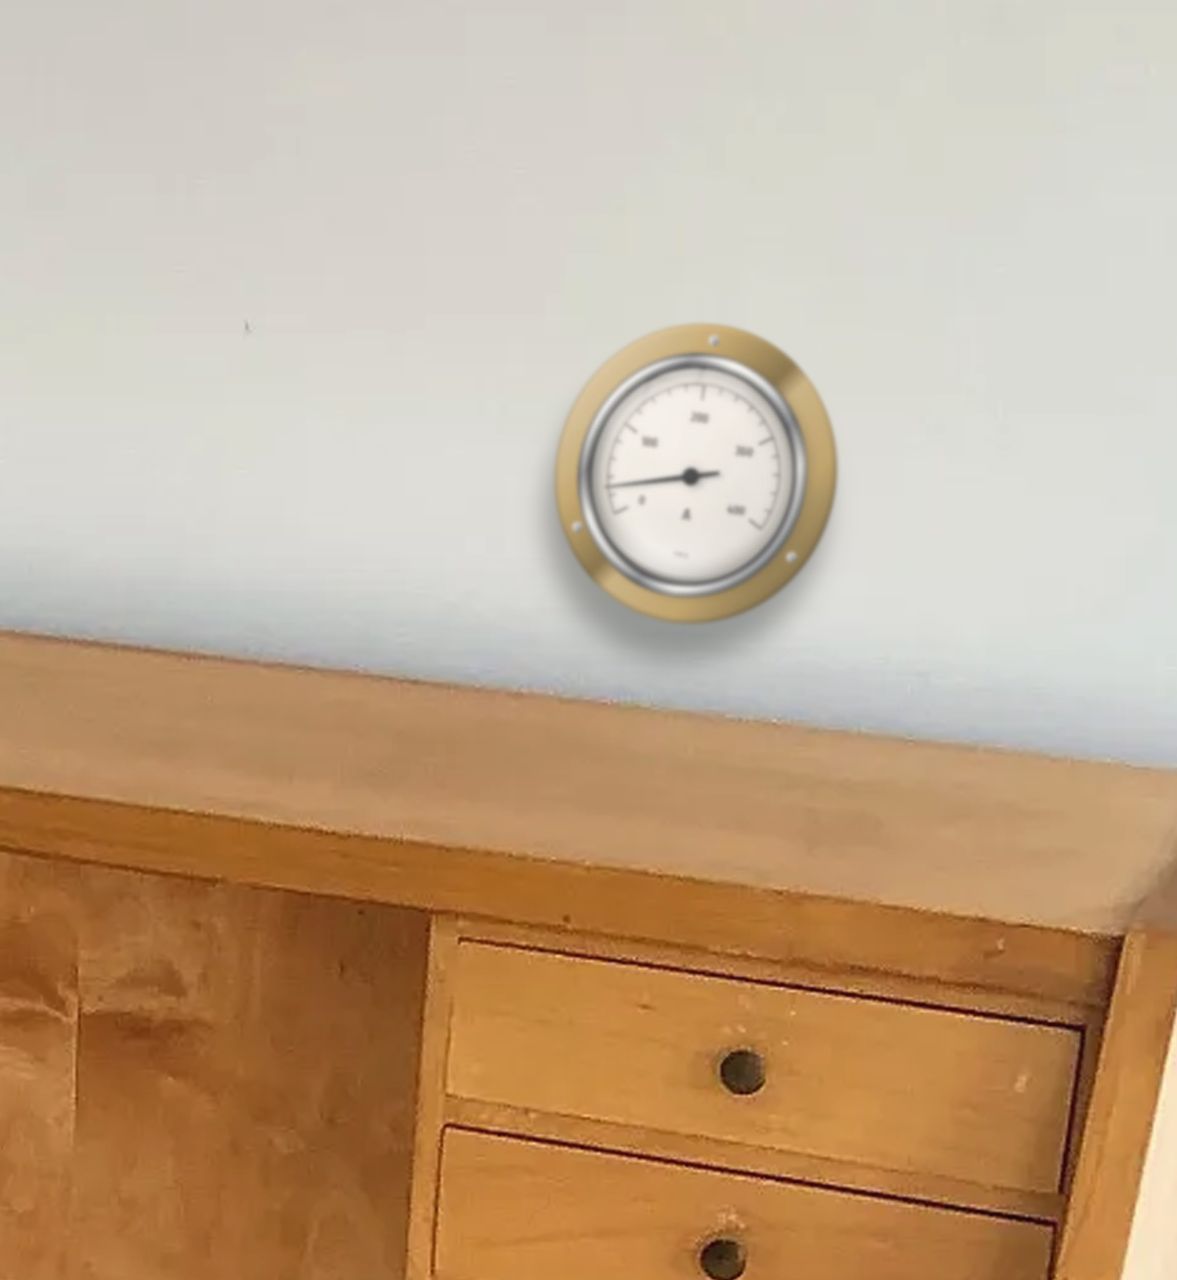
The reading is 30A
